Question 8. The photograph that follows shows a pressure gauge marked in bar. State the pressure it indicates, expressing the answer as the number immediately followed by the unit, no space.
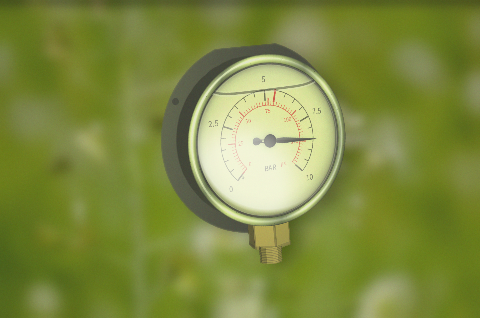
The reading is 8.5bar
